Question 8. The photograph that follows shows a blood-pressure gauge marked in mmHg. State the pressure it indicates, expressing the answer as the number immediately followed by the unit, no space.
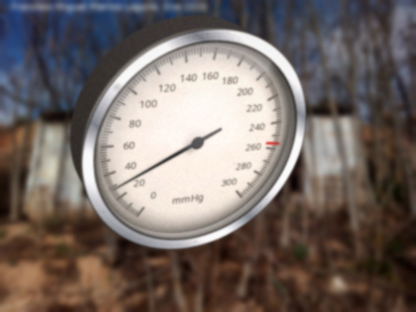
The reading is 30mmHg
